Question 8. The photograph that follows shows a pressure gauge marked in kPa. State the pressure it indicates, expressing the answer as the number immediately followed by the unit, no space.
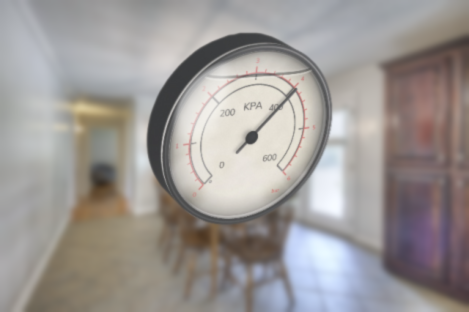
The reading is 400kPa
